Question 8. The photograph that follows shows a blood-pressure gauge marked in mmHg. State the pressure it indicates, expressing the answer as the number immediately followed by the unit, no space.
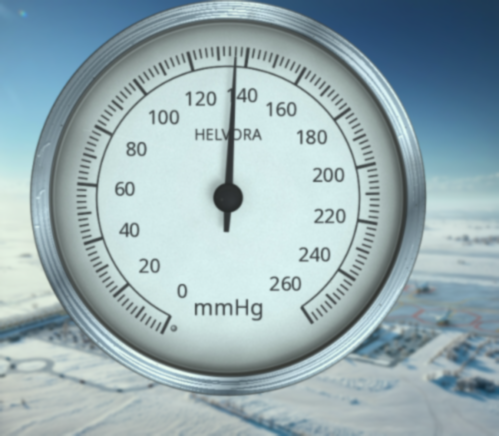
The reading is 136mmHg
